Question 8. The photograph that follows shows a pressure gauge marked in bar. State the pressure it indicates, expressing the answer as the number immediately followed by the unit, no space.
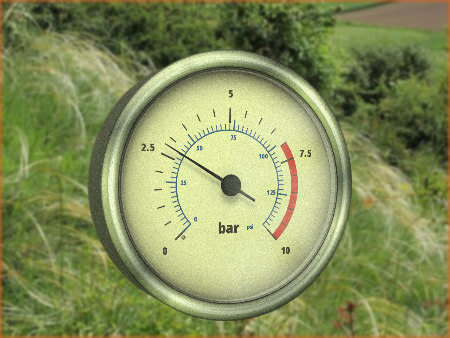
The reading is 2.75bar
